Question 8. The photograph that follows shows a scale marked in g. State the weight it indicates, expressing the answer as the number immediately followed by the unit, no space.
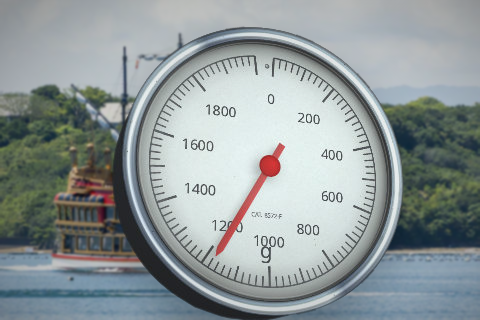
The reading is 1180g
